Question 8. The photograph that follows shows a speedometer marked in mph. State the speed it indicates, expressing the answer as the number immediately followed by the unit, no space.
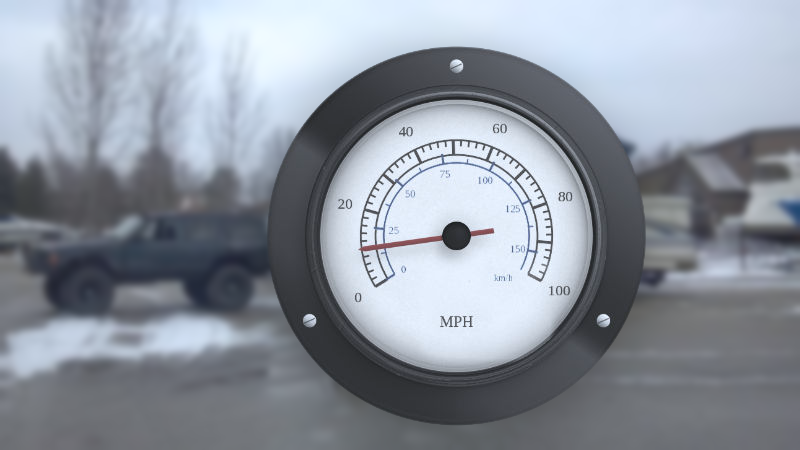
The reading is 10mph
